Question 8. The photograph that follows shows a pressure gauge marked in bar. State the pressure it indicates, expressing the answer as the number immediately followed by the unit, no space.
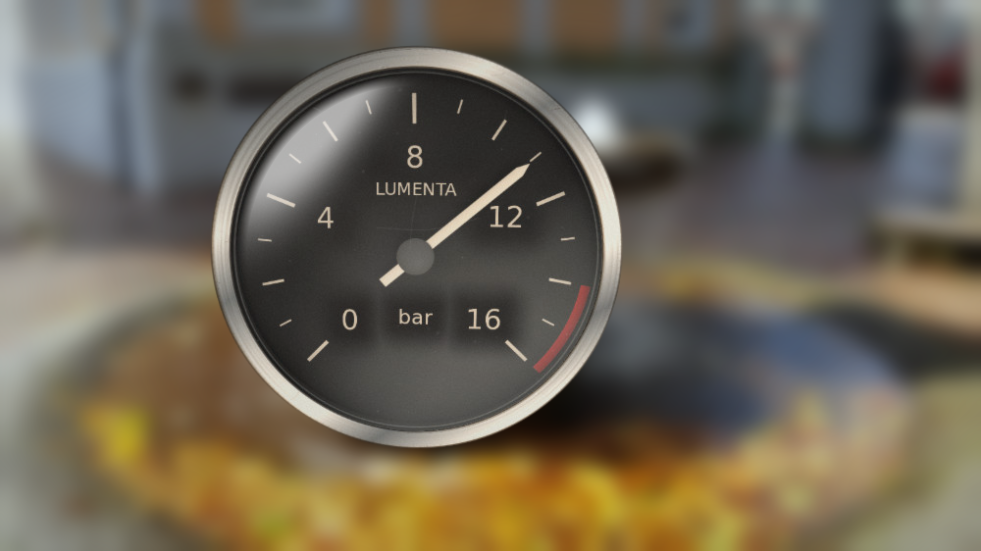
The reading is 11bar
